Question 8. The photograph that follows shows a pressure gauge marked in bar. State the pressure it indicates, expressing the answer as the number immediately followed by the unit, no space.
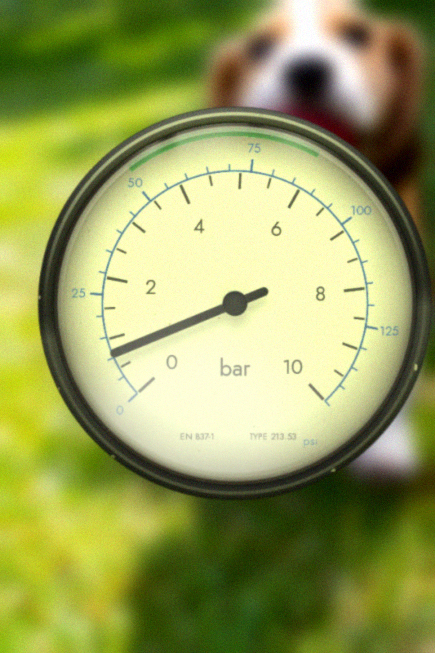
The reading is 0.75bar
